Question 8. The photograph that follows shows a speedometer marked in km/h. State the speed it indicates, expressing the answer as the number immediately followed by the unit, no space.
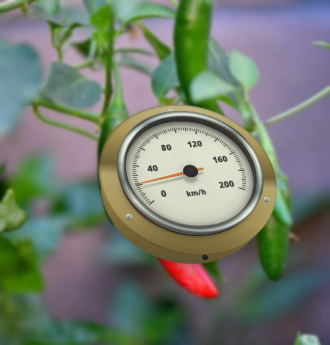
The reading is 20km/h
